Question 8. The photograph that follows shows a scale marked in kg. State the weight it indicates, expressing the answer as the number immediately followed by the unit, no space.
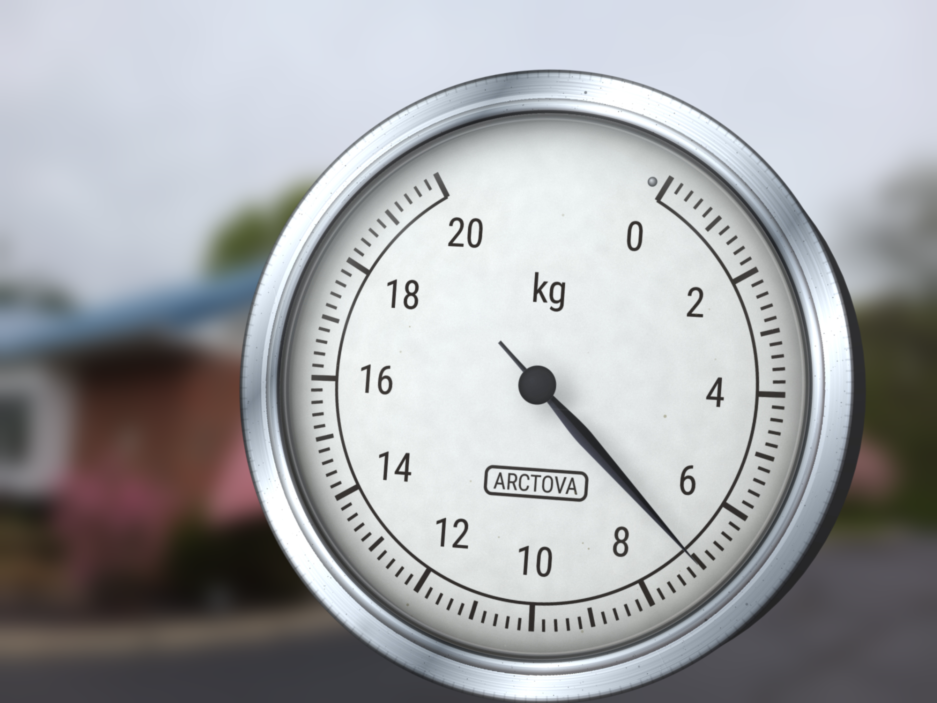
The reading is 7kg
